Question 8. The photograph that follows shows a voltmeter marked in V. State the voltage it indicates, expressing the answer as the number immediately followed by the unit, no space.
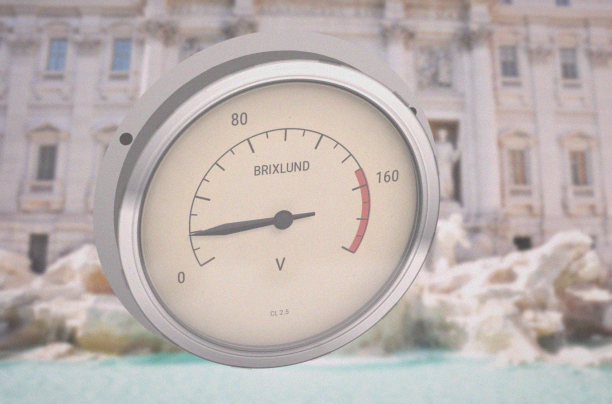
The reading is 20V
